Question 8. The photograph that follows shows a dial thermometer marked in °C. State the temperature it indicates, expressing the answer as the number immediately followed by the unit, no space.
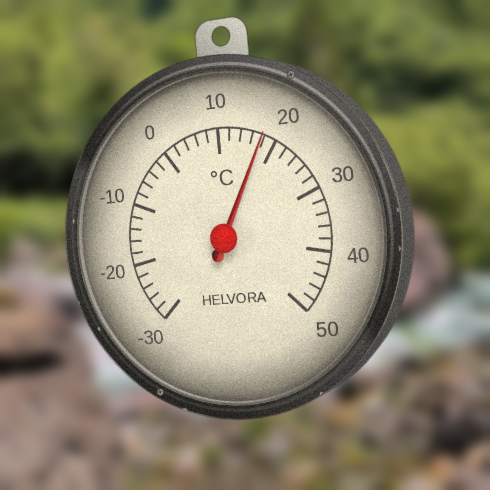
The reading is 18°C
